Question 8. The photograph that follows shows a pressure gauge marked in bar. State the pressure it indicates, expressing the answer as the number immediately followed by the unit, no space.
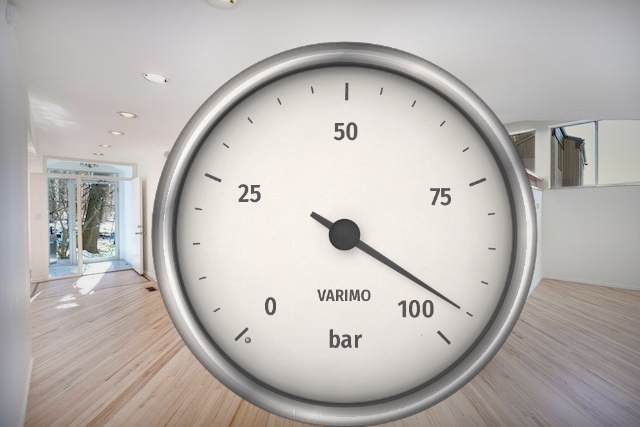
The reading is 95bar
